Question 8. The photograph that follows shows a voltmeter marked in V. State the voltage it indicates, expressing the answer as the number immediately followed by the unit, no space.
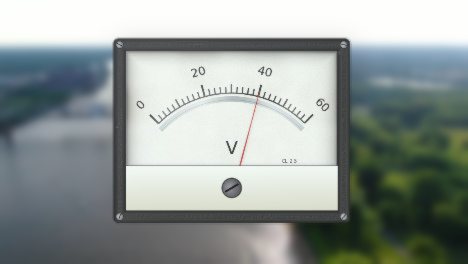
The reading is 40V
